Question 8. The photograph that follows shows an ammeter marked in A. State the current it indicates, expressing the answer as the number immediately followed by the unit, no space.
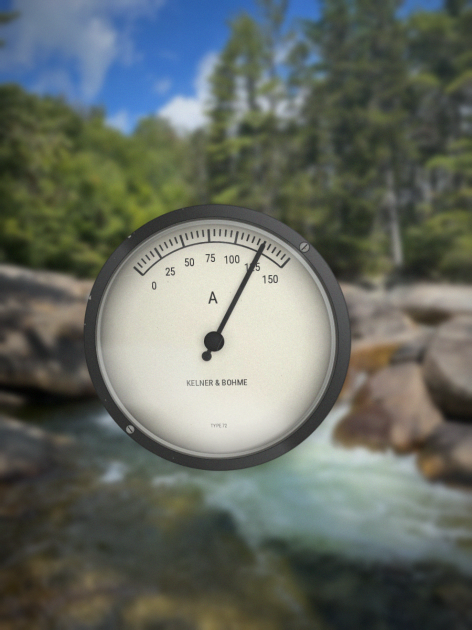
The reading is 125A
